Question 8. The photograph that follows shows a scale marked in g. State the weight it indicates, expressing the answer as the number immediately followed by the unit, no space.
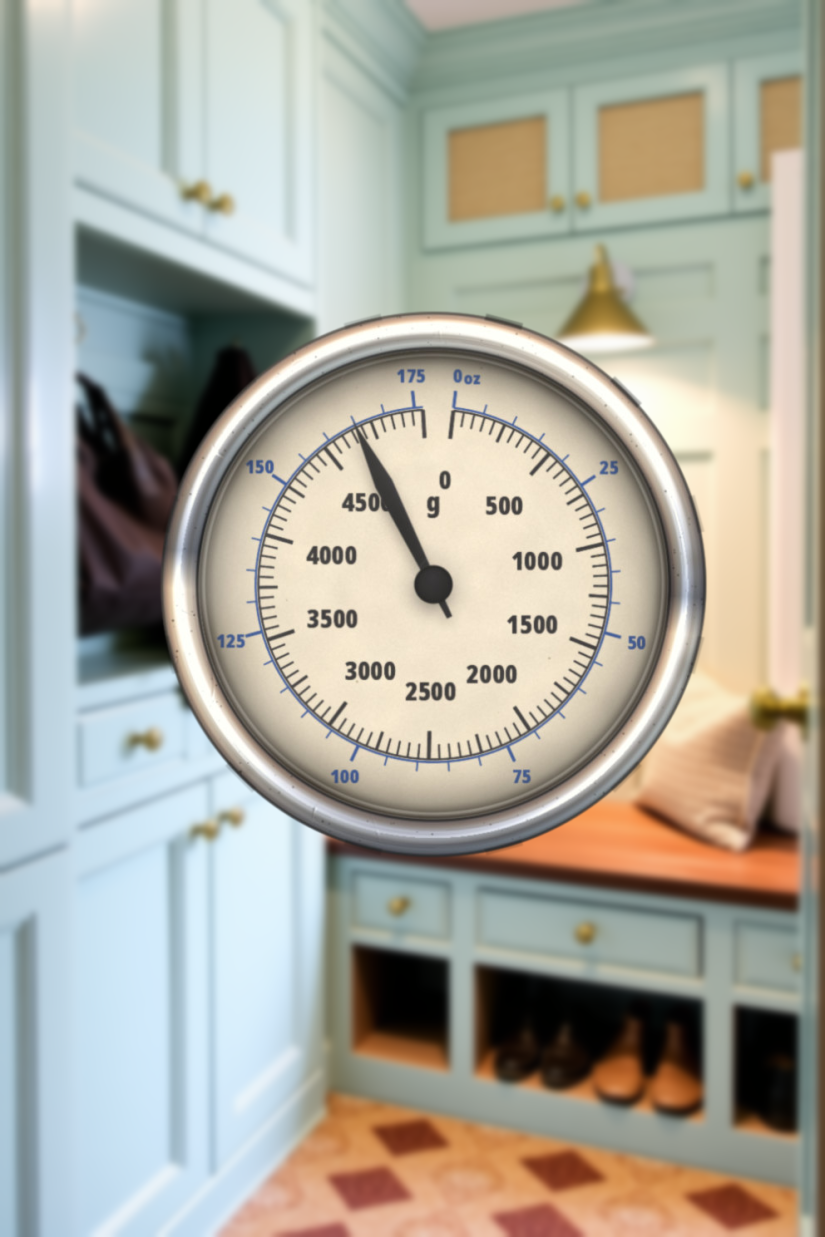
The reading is 4675g
